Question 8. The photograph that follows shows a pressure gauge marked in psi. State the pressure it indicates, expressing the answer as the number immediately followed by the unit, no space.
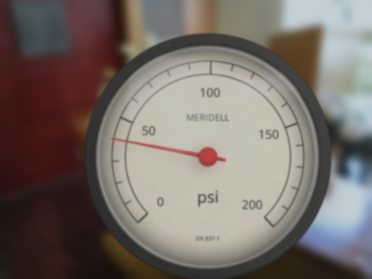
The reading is 40psi
